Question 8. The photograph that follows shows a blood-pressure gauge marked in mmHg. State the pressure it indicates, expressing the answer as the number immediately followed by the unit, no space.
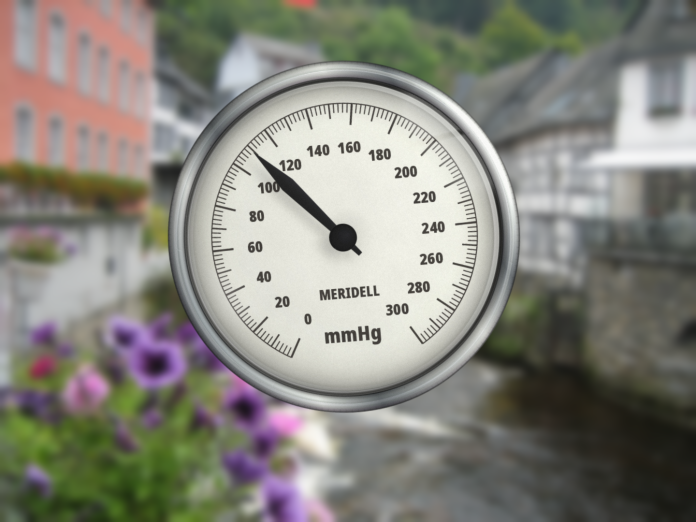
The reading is 110mmHg
